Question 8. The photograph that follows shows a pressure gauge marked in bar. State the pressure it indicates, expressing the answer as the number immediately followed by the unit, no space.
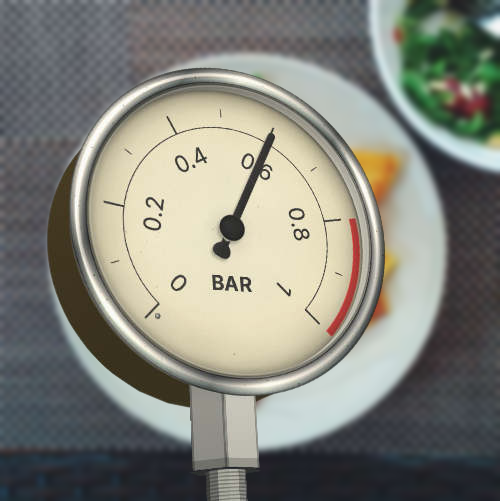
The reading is 0.6bar
